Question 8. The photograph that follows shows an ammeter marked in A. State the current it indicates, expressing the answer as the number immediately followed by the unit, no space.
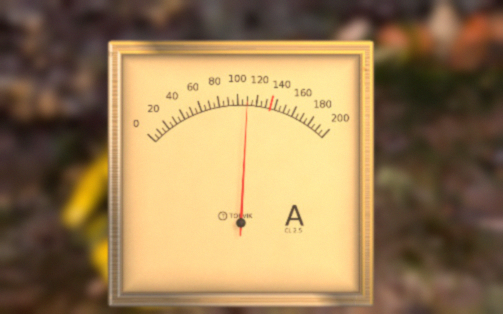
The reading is 110A
